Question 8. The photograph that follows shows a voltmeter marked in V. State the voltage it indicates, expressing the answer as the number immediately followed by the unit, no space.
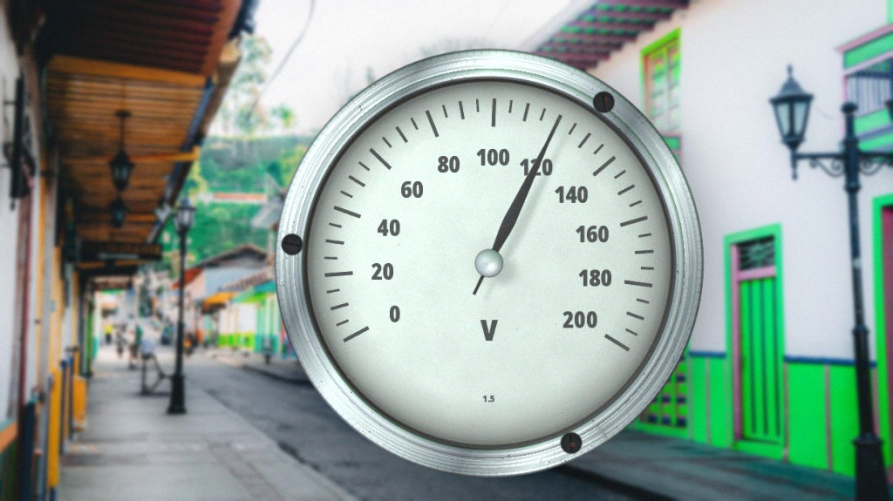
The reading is 120V
